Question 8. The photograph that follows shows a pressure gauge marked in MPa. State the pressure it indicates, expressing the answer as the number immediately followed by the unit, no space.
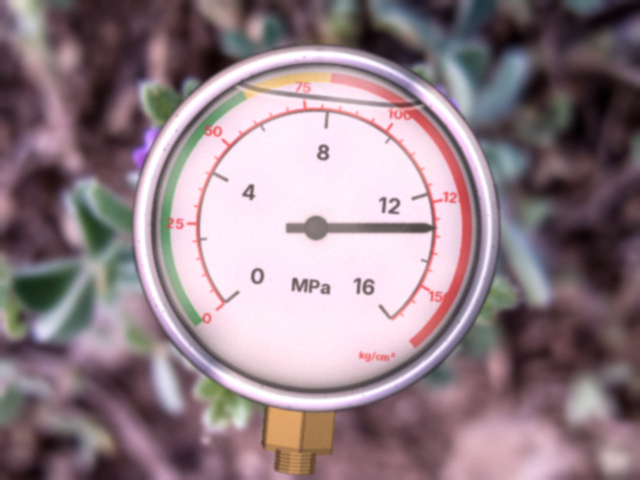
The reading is 13MPa
